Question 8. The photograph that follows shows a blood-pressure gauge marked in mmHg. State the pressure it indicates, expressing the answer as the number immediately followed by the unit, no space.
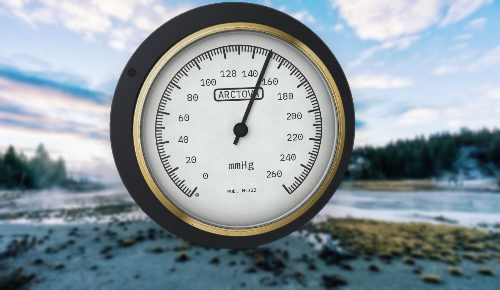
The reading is 150mmHg
